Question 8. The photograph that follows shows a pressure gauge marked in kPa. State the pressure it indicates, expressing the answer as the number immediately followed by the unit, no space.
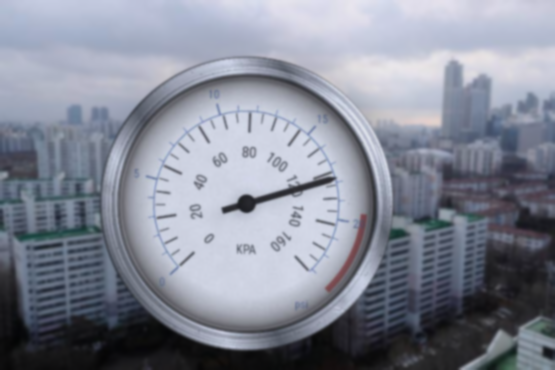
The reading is 122.5kPa
